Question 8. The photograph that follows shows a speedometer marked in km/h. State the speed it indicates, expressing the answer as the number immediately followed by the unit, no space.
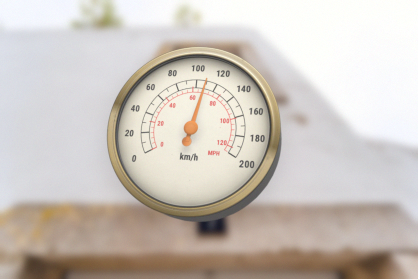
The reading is 110km/h
